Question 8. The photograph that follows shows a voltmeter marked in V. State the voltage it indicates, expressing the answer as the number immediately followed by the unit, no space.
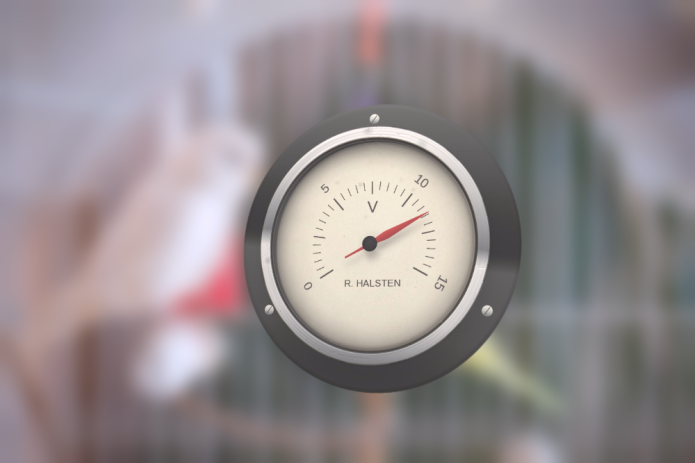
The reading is 11.5V
